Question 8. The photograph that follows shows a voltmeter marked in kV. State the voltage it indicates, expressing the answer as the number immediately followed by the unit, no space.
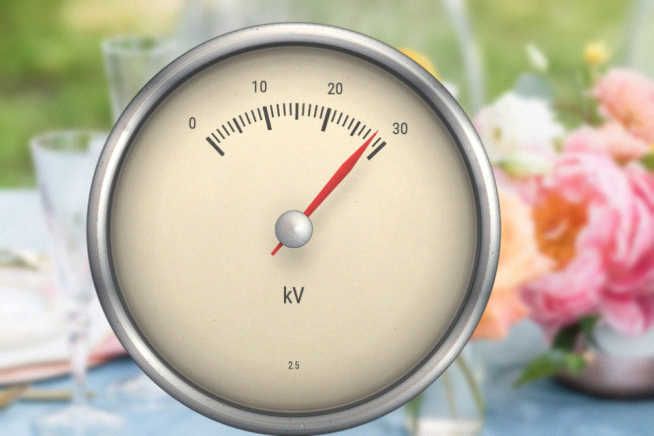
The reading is 28kV
